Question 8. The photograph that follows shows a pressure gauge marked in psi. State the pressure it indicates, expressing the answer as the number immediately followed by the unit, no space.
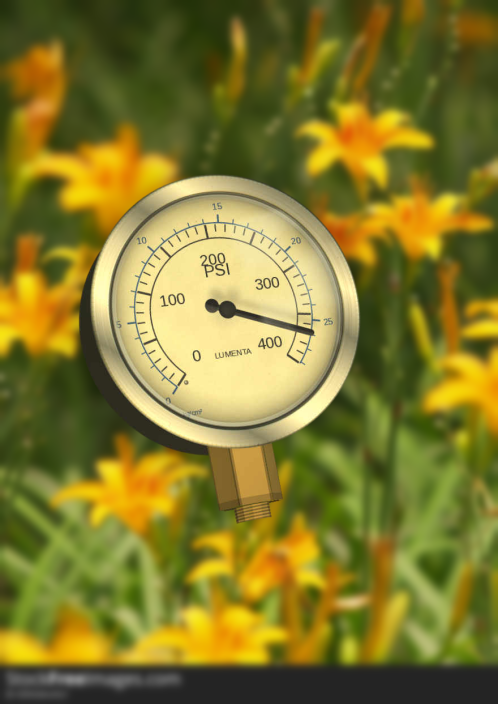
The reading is 370psi
